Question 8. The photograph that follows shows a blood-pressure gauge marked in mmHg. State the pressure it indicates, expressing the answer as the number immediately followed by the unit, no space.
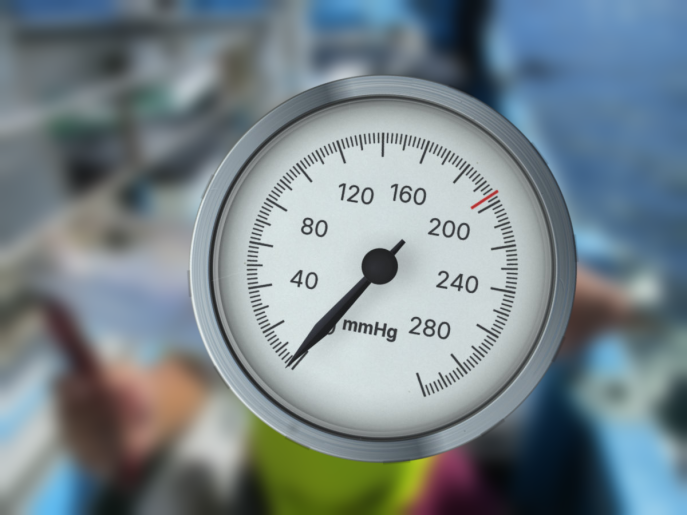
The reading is 2mmHg
